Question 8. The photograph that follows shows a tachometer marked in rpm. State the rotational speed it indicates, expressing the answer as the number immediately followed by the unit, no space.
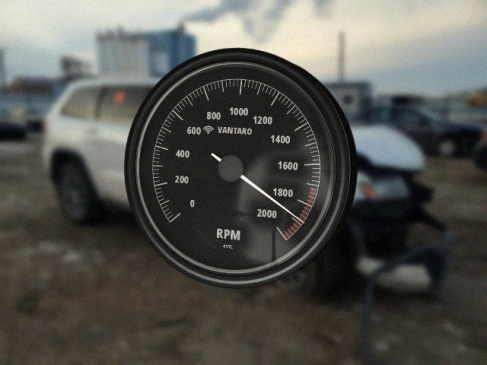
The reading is 1880rpm
